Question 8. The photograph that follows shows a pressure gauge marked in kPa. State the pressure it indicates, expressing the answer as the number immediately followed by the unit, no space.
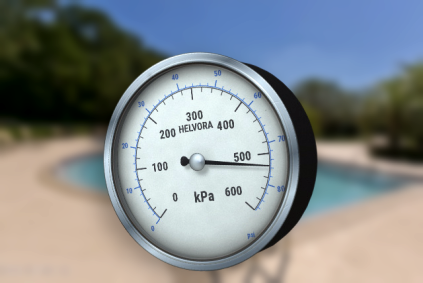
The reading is 520kPa
